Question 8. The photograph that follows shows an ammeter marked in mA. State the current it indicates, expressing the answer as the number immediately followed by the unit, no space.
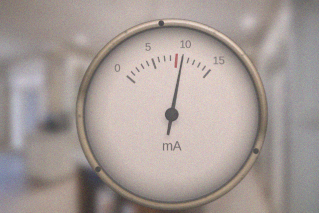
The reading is 10mA
